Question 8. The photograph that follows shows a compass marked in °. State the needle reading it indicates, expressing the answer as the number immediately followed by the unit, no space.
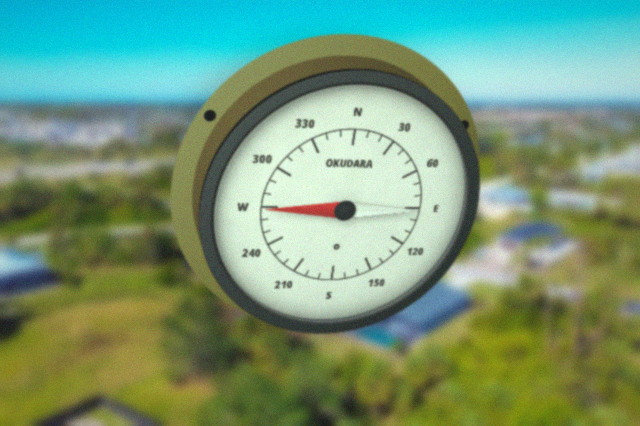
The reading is 270°
